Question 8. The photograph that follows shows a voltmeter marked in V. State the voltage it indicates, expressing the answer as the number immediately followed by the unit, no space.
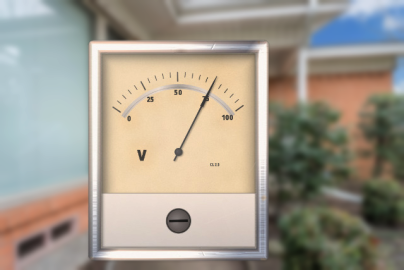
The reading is 75V
